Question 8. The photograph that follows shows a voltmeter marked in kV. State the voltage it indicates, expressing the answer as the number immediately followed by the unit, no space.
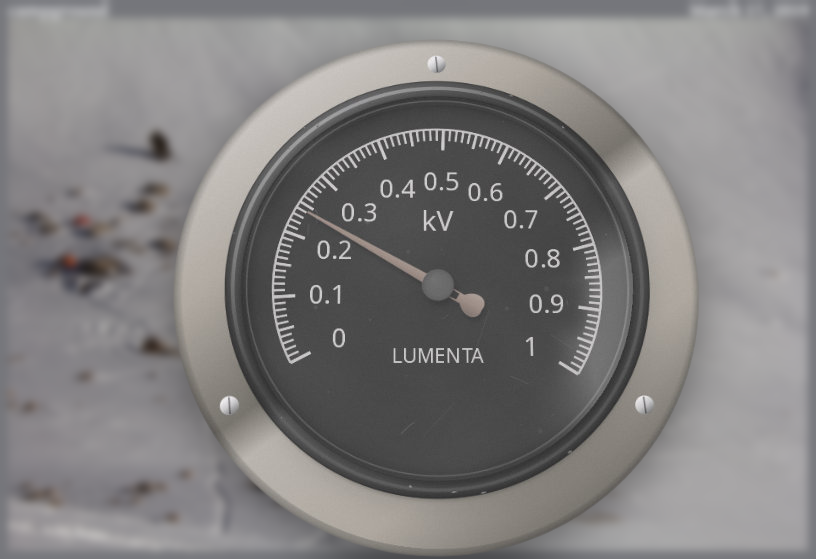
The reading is 0.24kV
